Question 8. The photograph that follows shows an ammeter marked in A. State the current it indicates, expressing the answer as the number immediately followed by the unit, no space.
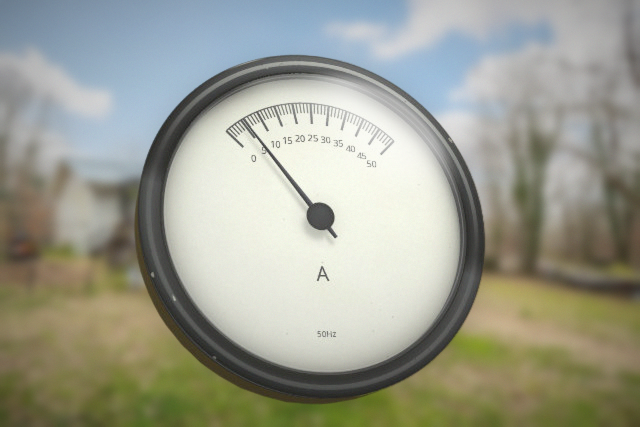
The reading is 5A
